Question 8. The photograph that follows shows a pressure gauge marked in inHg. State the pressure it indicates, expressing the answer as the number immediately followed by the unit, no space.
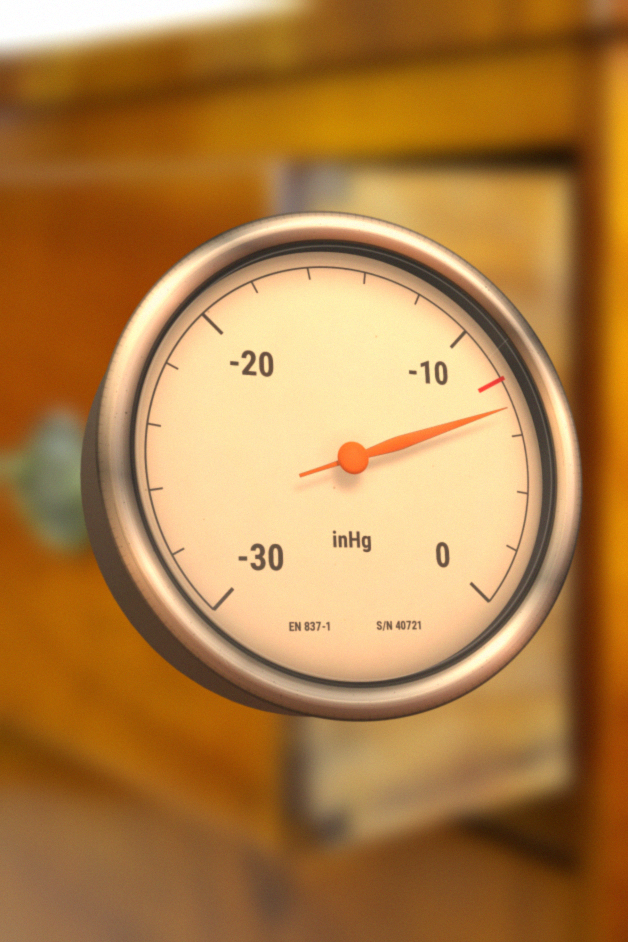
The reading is -7inHg
